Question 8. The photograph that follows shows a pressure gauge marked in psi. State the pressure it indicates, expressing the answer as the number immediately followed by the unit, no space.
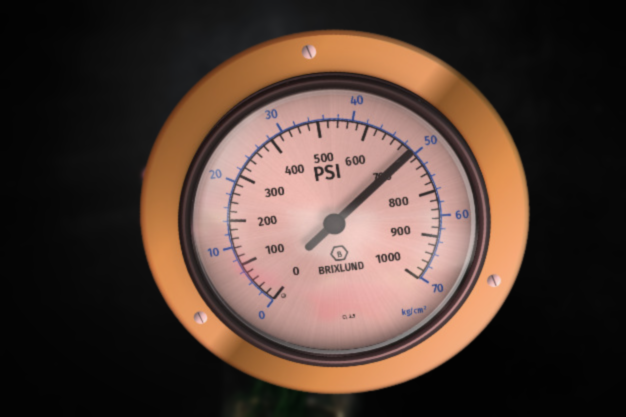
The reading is 700psi
